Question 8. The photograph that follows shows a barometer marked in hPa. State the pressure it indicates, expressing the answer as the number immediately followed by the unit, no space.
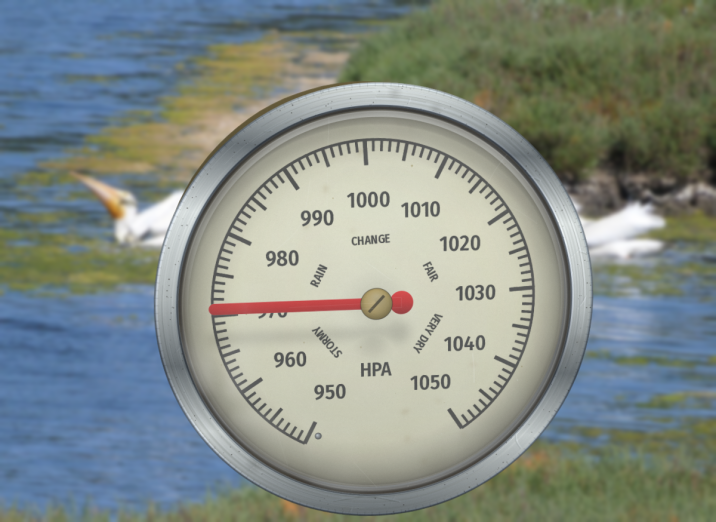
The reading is 971hPa
